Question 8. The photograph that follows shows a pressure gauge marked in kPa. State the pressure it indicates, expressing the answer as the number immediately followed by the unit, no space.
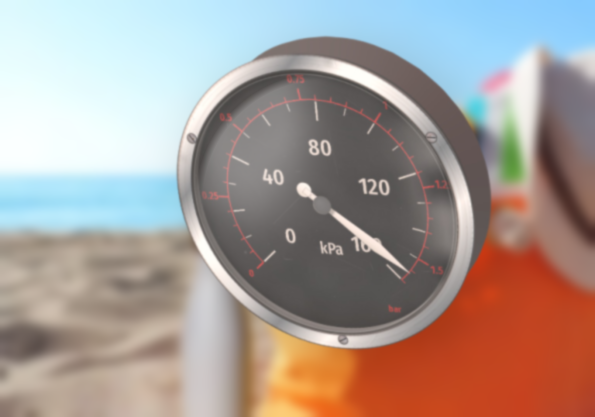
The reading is 155kPa
